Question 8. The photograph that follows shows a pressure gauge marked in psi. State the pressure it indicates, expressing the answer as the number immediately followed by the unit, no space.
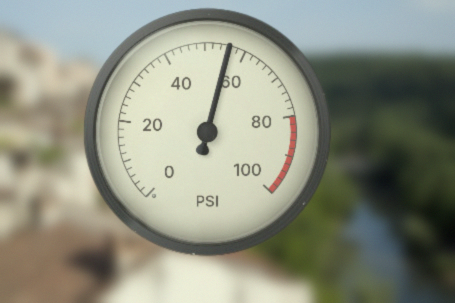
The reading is 56psi
